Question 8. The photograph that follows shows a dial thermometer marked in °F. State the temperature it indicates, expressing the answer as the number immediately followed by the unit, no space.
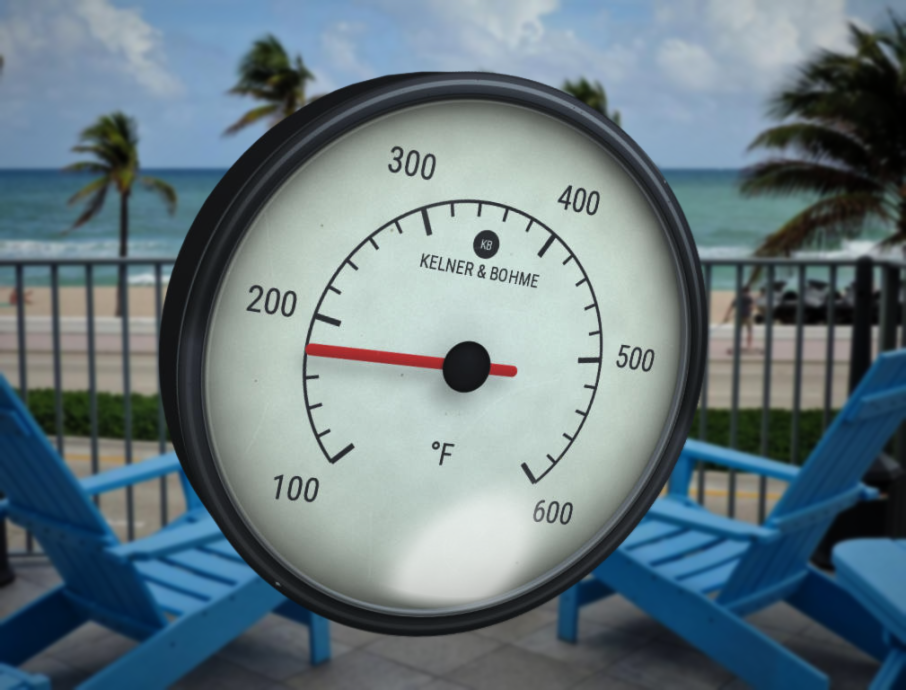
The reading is 180°F
